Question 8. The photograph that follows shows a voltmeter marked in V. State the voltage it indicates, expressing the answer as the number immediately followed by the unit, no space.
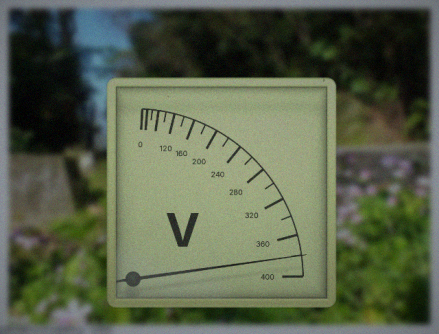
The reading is 380V
